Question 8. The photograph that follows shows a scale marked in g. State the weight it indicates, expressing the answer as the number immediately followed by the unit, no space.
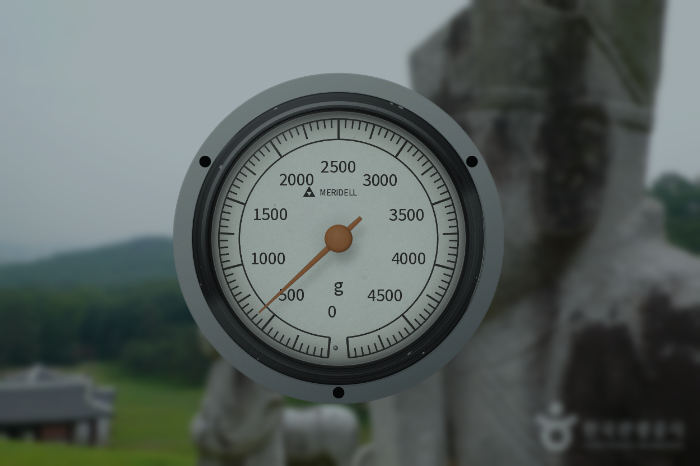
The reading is 600g
